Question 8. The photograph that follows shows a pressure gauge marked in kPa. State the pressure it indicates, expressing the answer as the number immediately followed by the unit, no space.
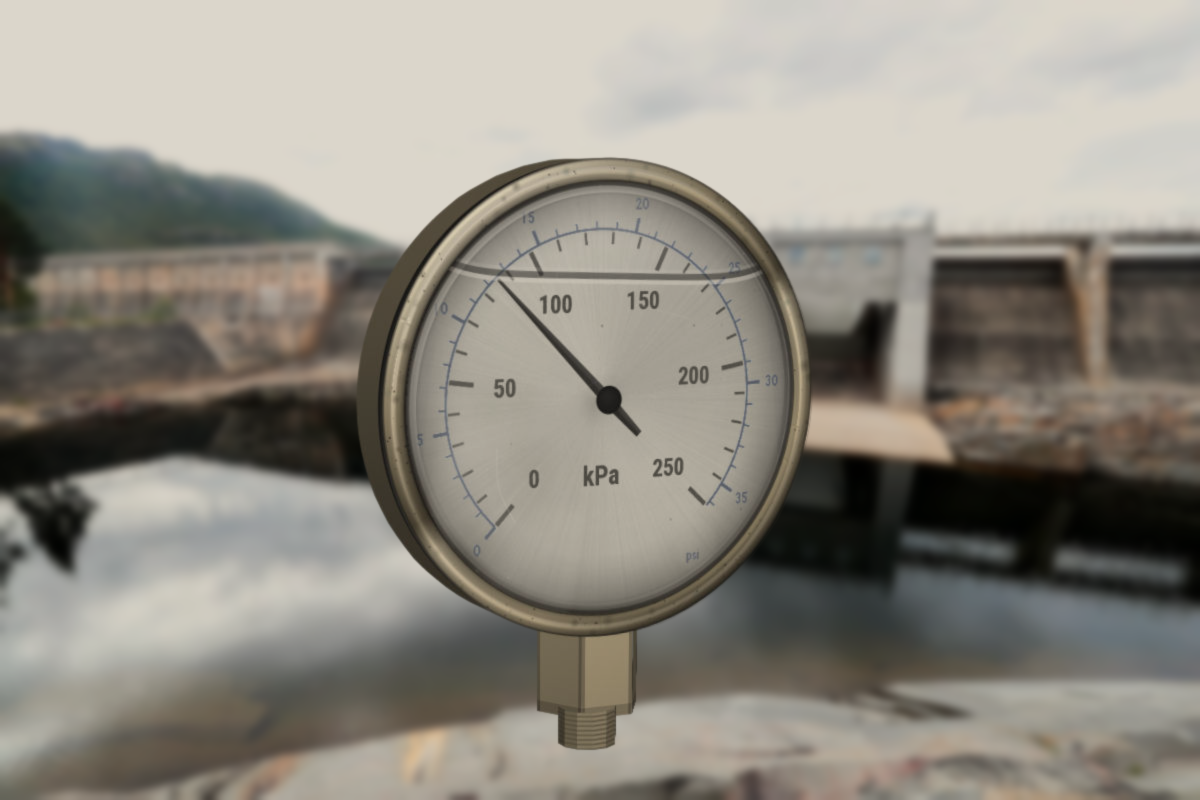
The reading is 85kPa
